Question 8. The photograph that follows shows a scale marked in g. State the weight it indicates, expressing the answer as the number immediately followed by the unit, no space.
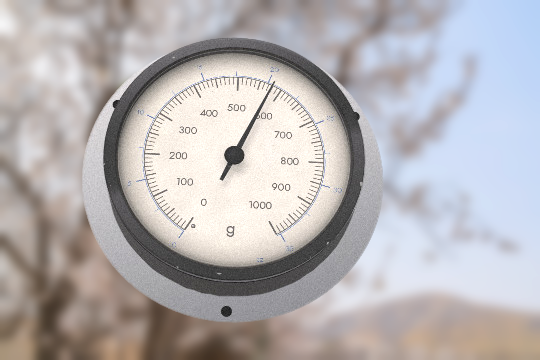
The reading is 580g
